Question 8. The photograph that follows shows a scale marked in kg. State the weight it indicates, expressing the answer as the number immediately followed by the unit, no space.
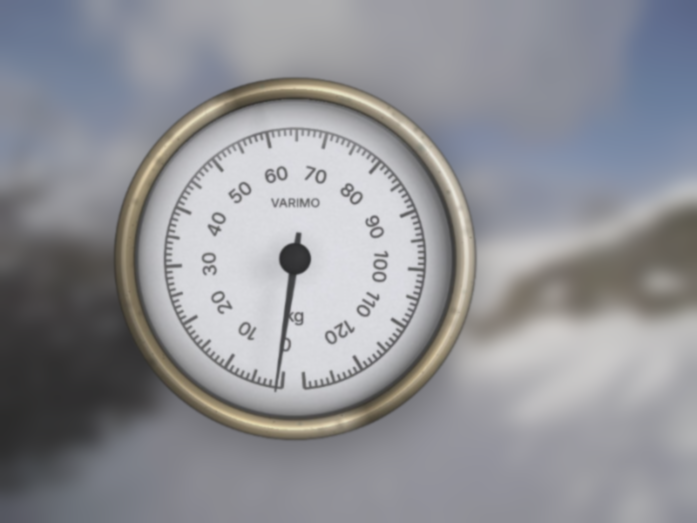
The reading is 1kg
